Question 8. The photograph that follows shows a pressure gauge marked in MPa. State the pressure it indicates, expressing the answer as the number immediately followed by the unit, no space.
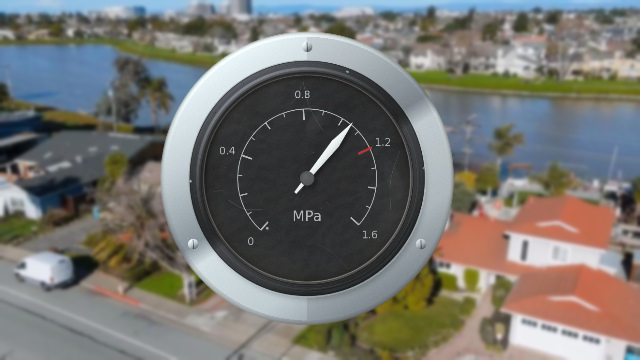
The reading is 1.05MPa
